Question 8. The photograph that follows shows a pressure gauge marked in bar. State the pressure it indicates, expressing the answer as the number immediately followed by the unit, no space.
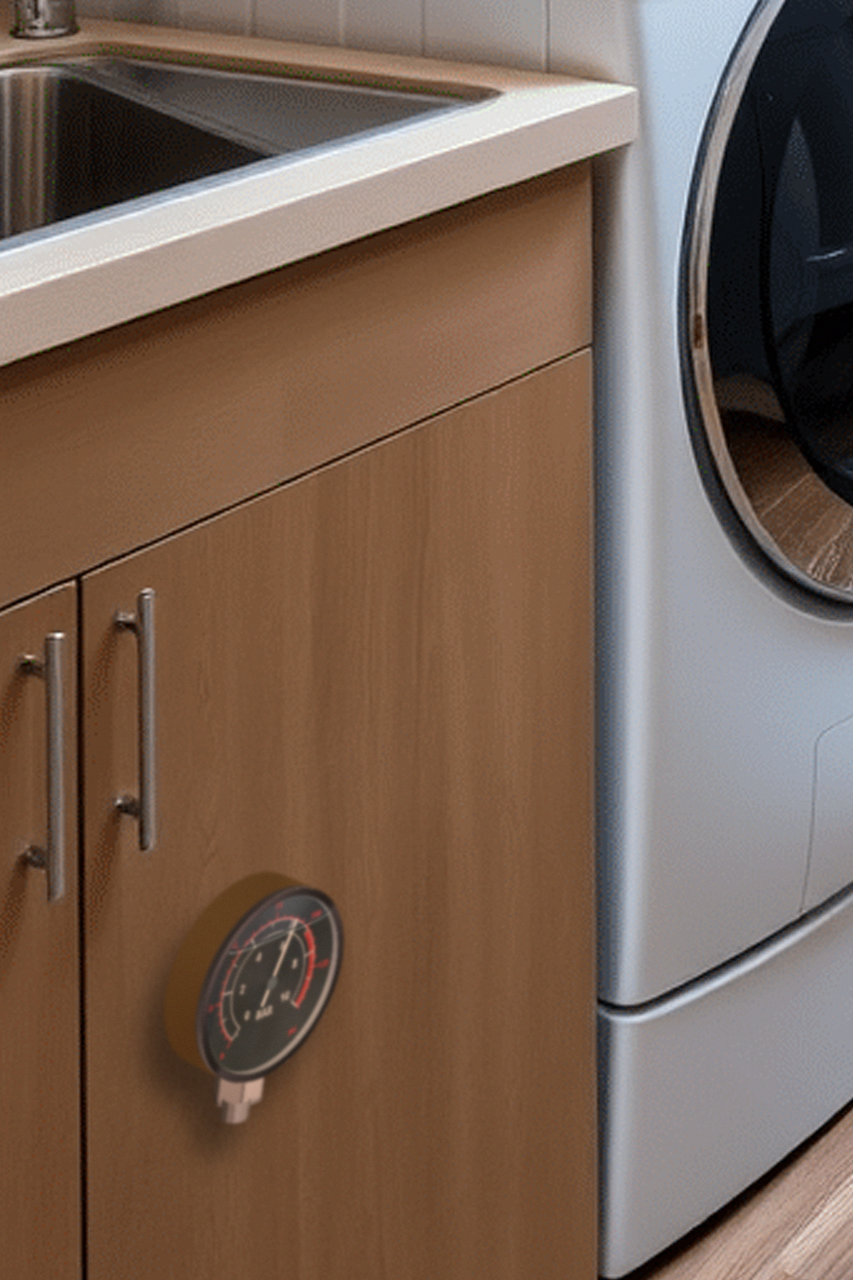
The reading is 6bar
